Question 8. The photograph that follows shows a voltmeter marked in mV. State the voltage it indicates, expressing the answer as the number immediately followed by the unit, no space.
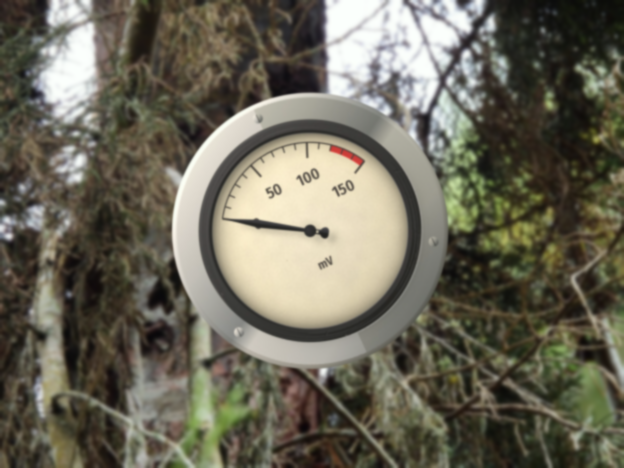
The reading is 0mV
